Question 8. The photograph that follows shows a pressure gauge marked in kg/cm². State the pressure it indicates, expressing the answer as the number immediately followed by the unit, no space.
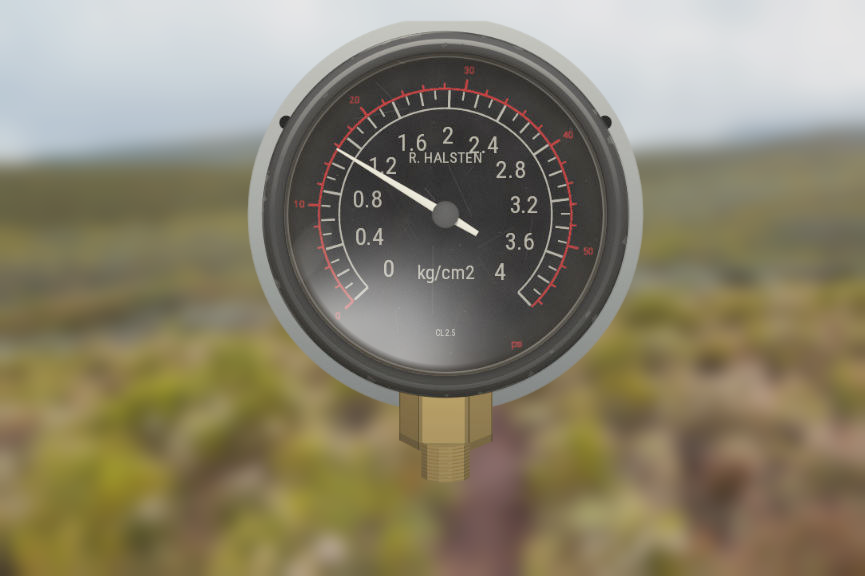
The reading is 1.1kg/cm²
